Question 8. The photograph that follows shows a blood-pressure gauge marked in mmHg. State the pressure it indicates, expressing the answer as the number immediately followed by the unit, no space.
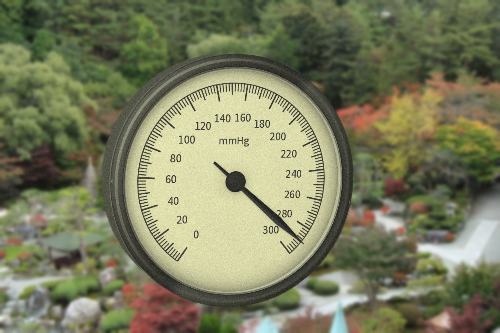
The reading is 290mmHg
